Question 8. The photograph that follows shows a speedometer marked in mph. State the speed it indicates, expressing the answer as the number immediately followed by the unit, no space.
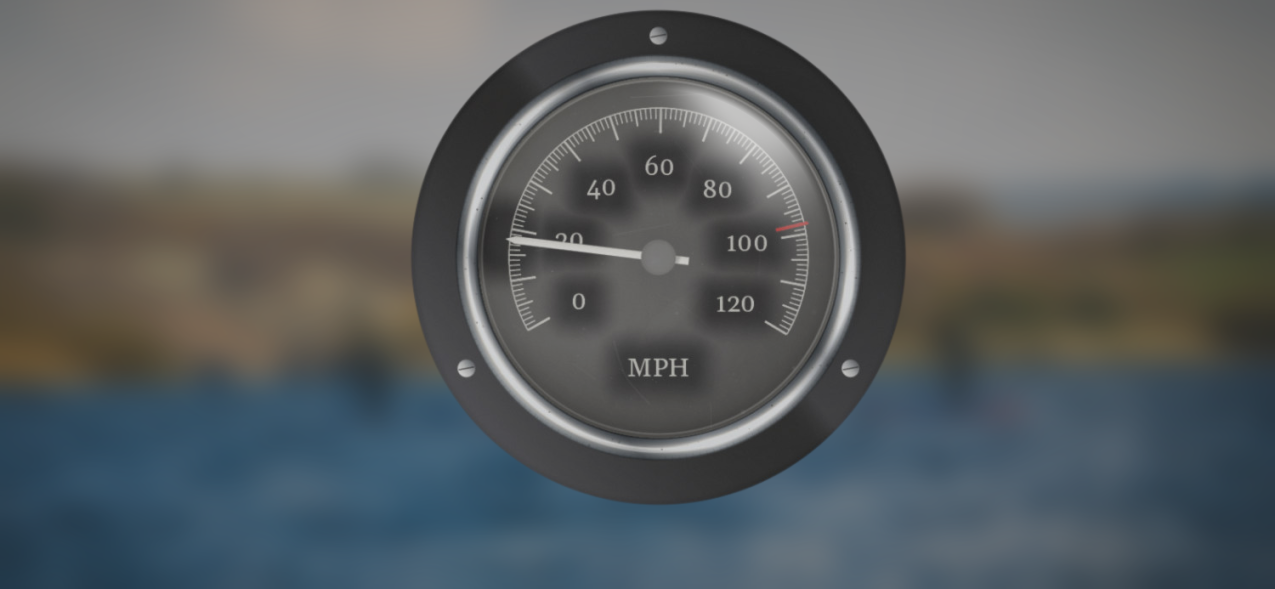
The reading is 18mph
